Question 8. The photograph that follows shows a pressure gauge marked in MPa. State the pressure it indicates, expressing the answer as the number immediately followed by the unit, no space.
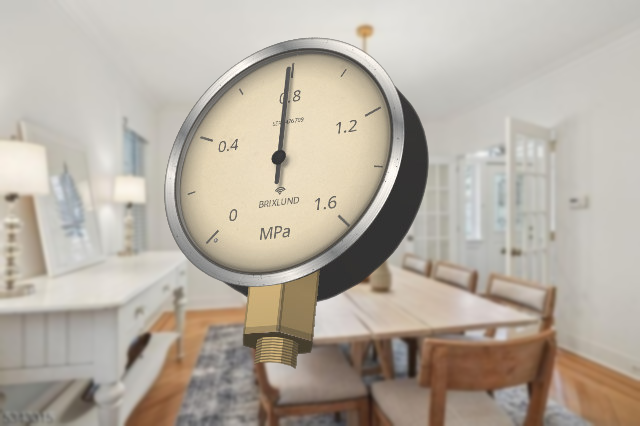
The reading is 0.8MPa
